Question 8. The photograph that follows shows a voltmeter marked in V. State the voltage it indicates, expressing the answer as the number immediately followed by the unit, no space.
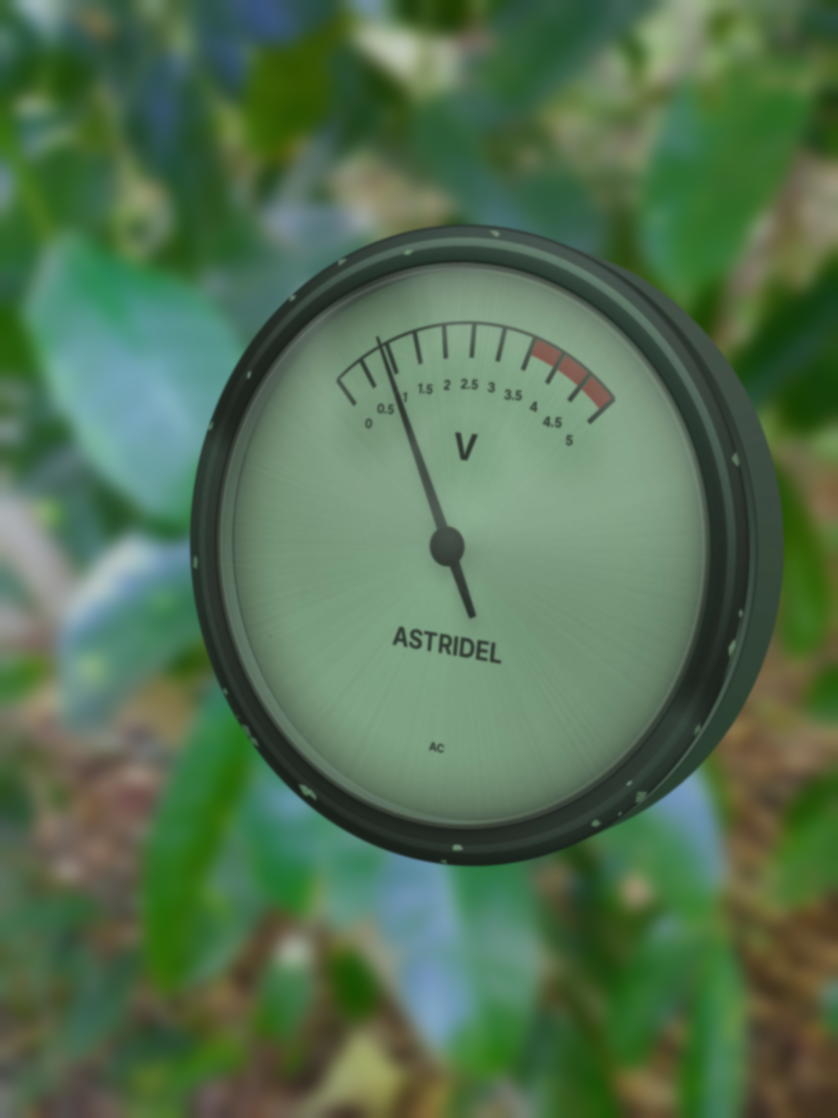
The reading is 1V
